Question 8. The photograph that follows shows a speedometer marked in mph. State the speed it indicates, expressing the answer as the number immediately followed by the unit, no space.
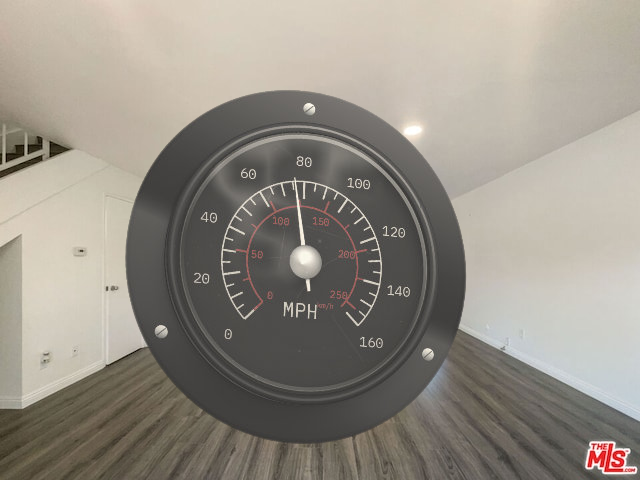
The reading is 75mph
